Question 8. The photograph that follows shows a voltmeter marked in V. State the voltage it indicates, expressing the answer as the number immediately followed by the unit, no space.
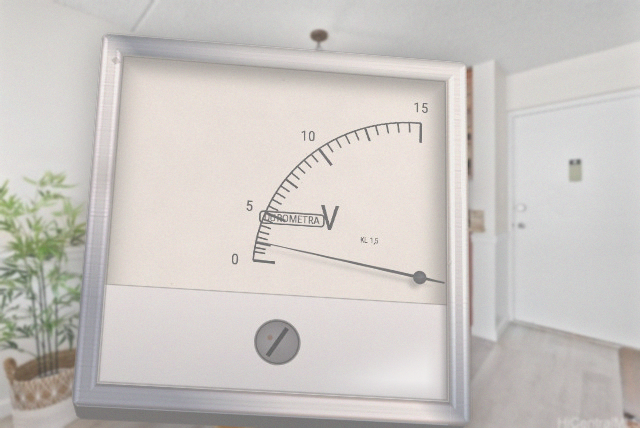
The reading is 2.5V
